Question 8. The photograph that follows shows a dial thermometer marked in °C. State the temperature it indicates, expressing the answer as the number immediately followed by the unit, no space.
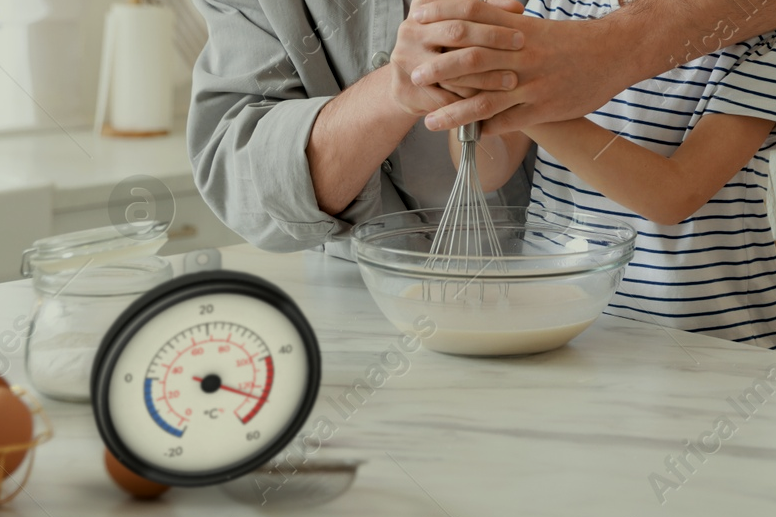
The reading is 52°C
